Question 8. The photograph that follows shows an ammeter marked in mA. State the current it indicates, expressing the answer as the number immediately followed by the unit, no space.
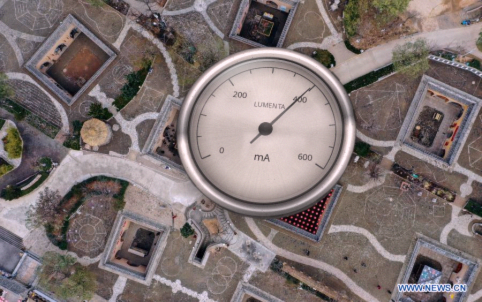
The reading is 400mA
